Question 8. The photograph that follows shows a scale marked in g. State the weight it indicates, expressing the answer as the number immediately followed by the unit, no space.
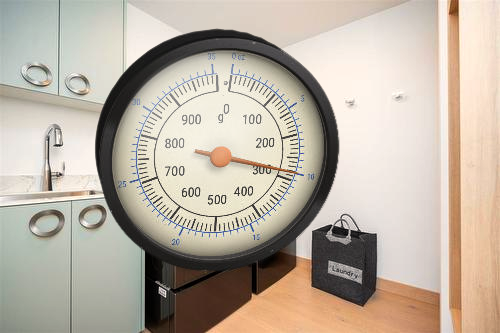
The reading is 280g
